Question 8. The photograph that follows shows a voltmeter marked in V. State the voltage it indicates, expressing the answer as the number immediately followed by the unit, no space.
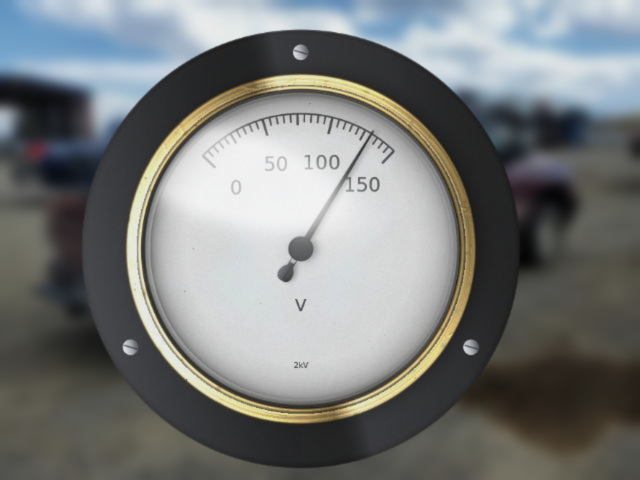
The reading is 130V
